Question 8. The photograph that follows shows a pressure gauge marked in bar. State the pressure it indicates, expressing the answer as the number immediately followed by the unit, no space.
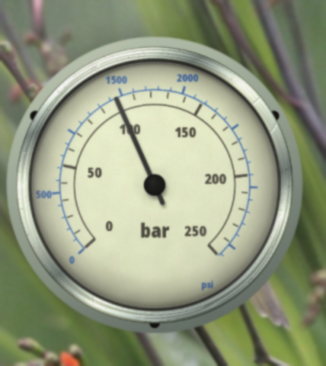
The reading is 100bar
